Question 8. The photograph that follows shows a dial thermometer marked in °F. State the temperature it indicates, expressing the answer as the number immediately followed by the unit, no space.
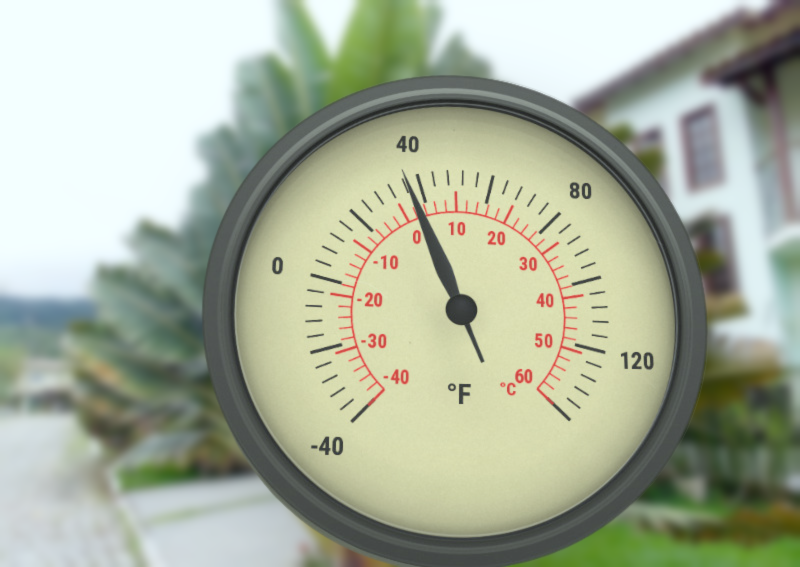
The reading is 36°F
